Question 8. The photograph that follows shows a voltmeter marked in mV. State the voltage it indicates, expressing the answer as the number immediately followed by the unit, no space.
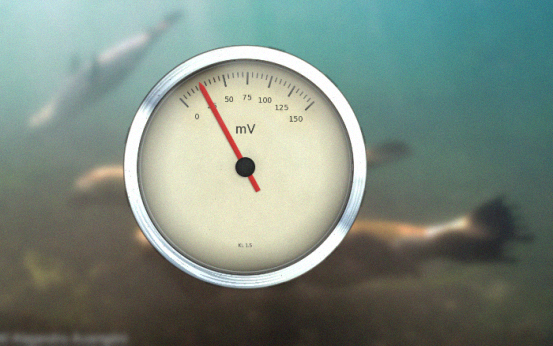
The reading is 25mV
